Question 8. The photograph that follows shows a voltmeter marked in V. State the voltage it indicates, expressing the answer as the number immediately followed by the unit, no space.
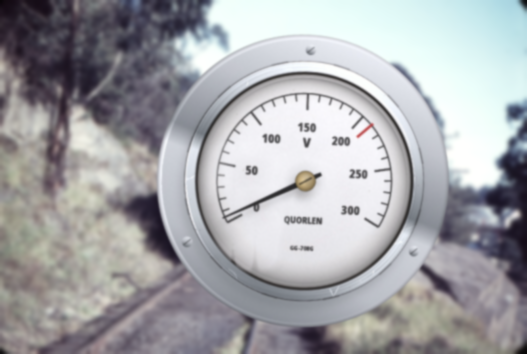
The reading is 5V
